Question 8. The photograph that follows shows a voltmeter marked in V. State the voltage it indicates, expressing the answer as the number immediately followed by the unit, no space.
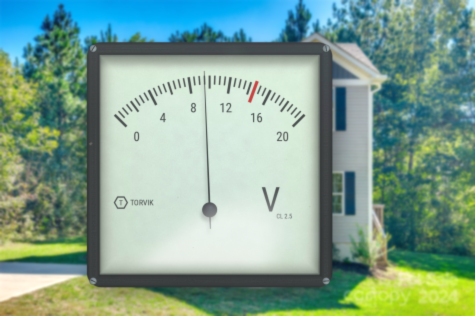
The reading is 9.5V
